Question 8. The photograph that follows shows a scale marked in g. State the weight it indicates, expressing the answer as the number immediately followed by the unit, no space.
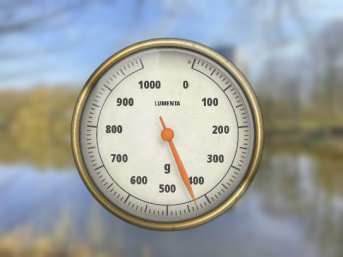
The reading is 430g
